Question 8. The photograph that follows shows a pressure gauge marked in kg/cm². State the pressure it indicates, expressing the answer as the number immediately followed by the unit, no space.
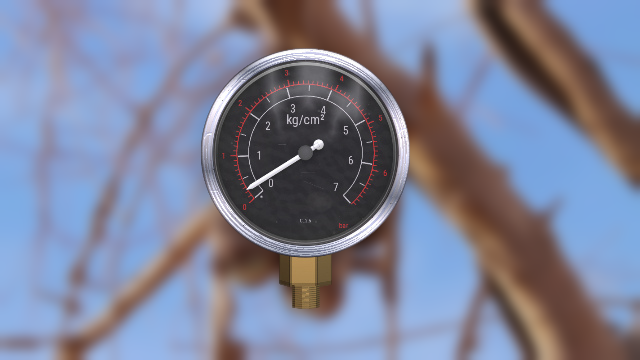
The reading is 0.25kg/cm²
